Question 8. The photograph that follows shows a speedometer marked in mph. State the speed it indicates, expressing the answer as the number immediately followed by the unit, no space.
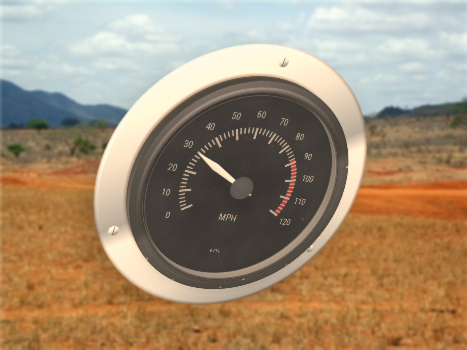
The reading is 30mph
